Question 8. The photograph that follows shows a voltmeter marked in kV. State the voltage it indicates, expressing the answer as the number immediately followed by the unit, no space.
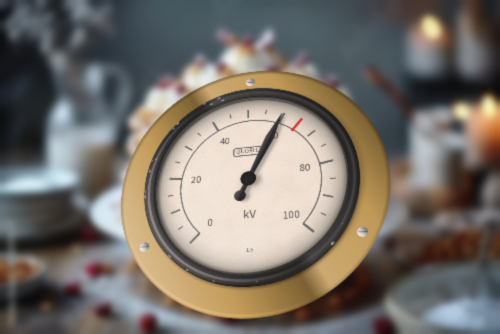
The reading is 60kV
